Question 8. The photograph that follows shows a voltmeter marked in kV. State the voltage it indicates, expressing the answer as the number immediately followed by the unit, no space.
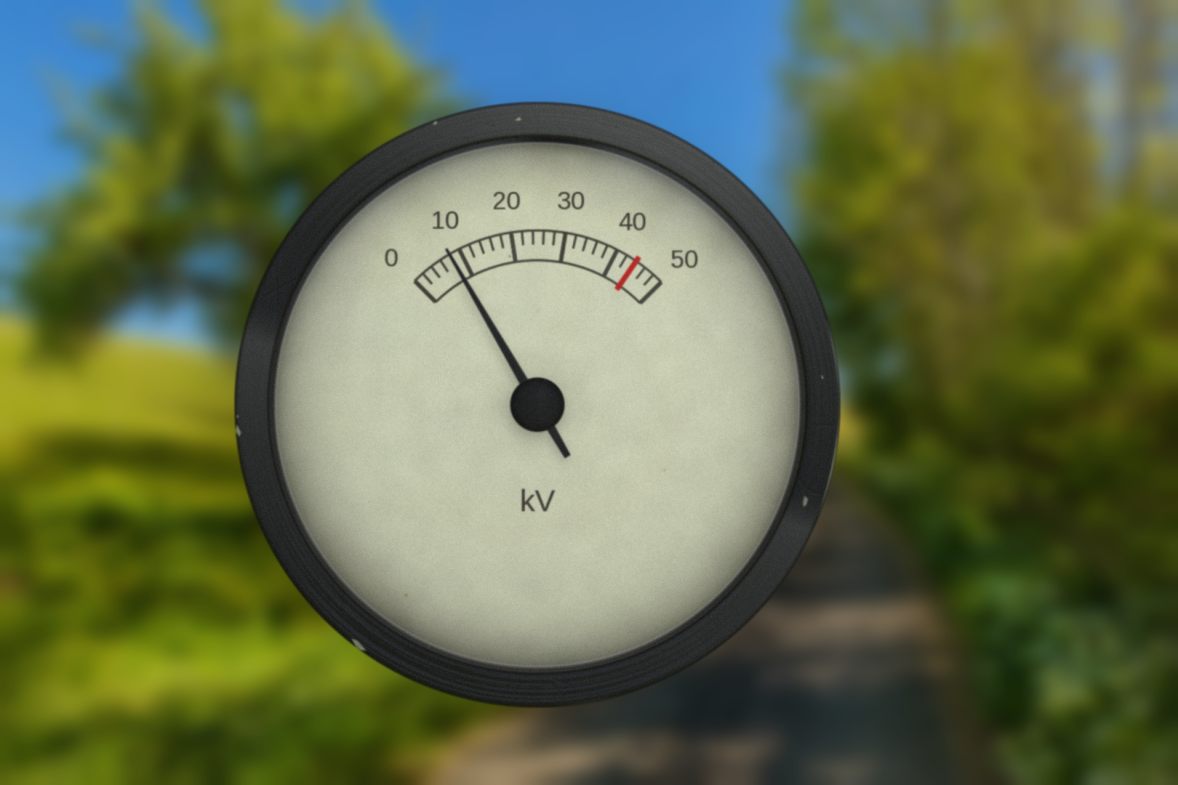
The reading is 8kV
